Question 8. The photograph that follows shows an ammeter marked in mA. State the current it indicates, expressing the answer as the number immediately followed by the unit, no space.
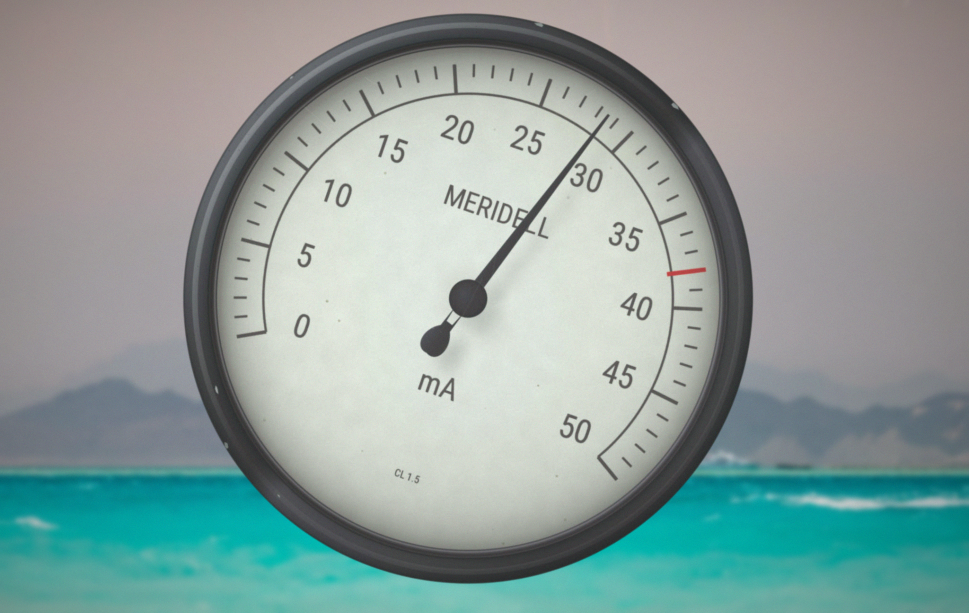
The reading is 28.5mA
